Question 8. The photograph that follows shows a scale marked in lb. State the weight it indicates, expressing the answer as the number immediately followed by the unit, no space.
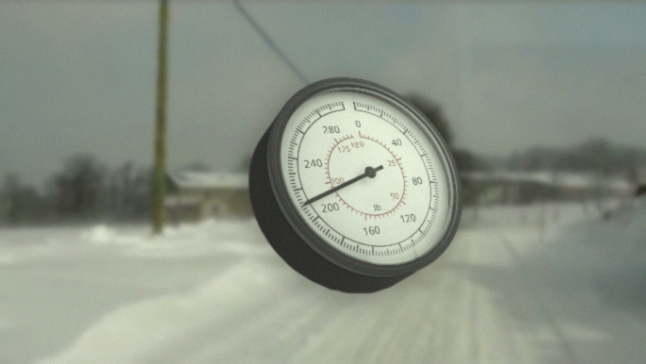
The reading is 210lb
